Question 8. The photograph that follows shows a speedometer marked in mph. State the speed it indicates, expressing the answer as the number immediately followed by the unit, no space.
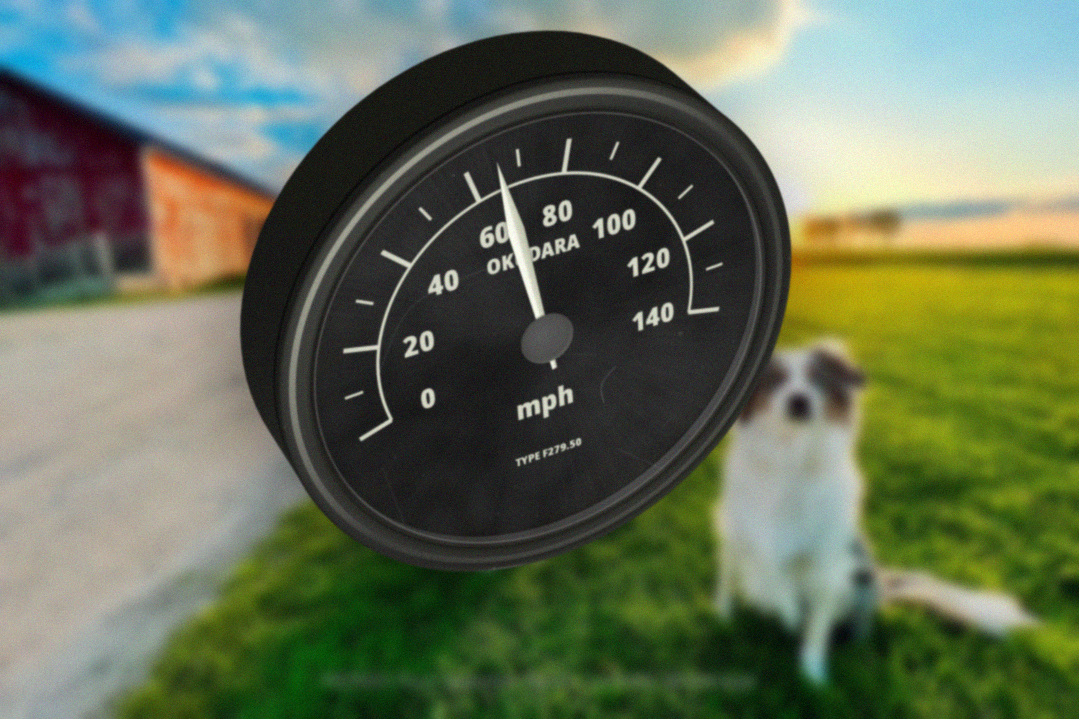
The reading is 65mph
